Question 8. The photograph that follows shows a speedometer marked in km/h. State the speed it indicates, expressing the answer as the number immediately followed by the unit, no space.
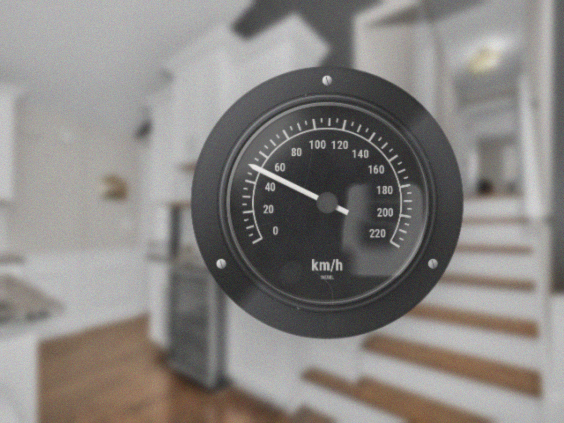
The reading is 50km/h
